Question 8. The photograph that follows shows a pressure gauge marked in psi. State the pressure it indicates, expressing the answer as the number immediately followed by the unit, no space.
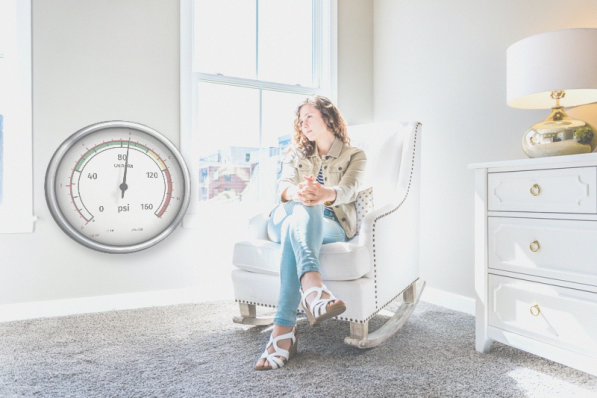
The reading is 85psi
